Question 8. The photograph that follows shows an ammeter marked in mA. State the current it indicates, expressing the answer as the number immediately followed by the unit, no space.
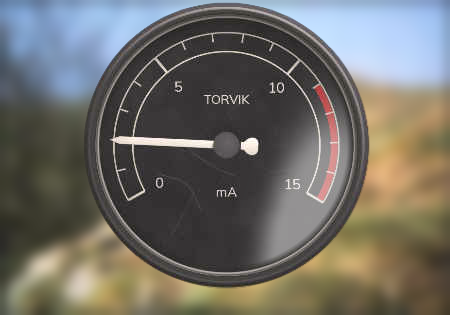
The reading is 2mA
